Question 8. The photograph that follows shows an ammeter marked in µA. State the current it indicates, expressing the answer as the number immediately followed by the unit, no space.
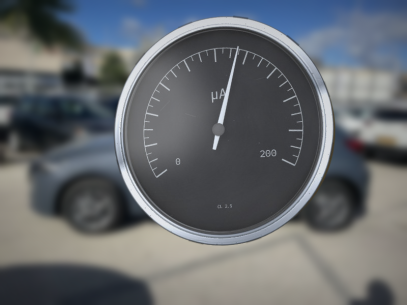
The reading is 115µA
